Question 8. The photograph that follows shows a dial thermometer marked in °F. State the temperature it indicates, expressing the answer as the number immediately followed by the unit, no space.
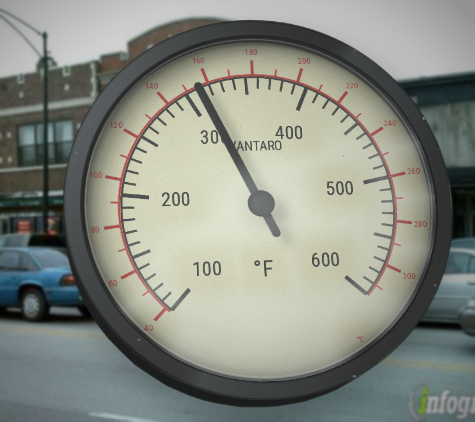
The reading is 310°F
